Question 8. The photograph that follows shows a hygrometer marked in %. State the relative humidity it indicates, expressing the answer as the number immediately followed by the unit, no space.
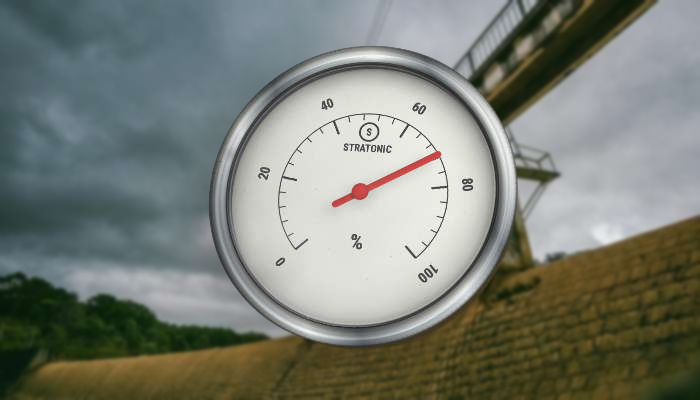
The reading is 72%
